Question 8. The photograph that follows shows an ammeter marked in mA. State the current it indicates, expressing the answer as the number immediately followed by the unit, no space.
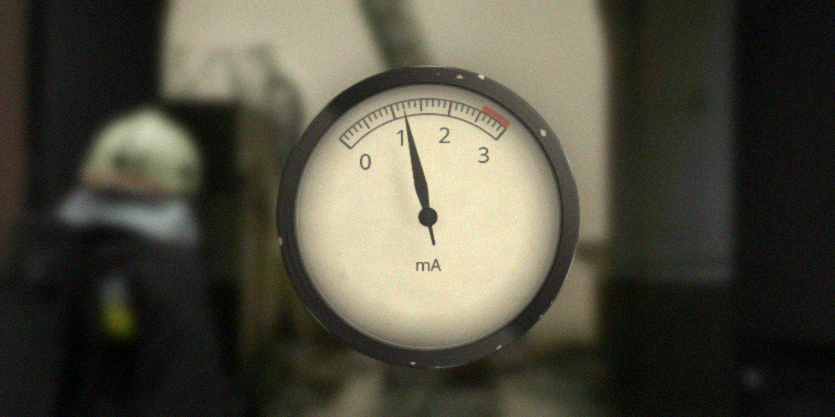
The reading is 1.2mA
